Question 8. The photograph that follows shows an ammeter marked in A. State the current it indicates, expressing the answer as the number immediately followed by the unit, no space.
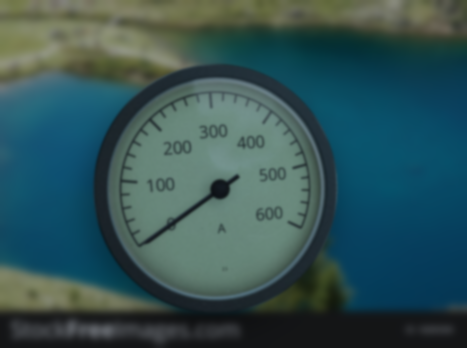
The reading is 0A
